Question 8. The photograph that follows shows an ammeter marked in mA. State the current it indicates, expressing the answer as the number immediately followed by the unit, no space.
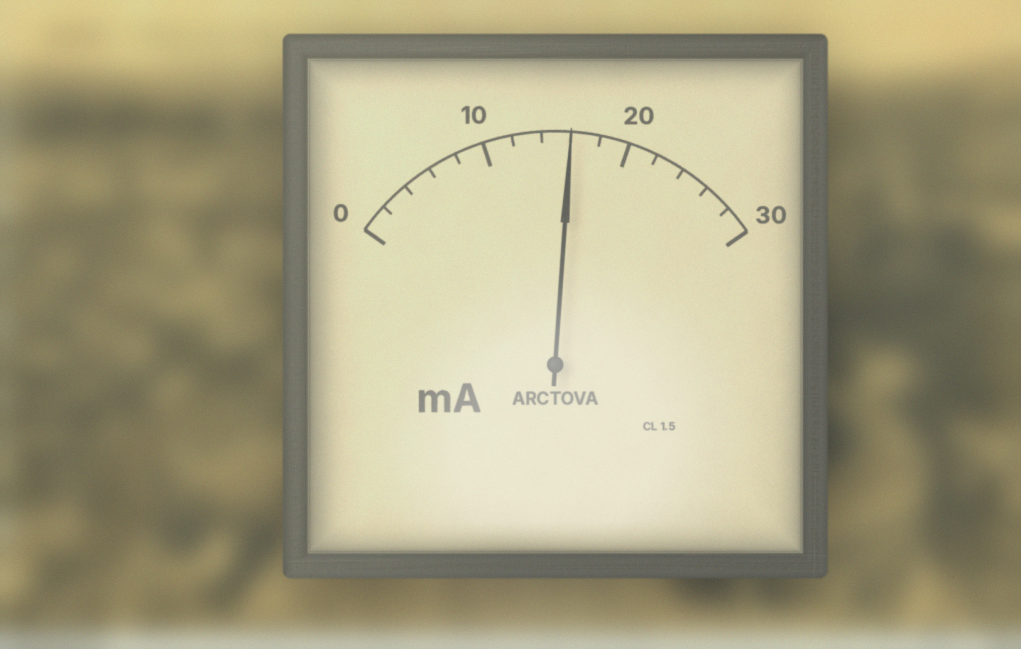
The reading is 16mA
